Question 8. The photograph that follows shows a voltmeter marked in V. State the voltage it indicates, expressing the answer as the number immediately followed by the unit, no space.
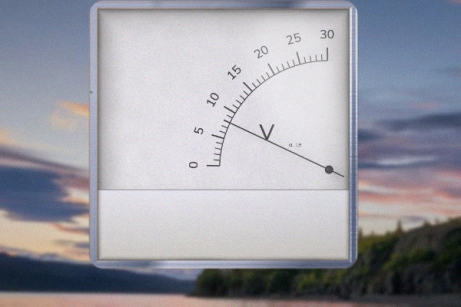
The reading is 8V
